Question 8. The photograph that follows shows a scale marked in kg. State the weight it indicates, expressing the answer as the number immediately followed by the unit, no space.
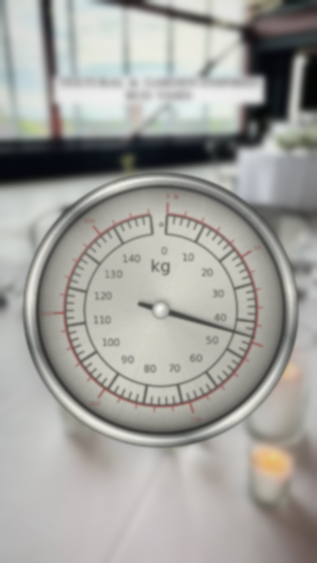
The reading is 44kg
